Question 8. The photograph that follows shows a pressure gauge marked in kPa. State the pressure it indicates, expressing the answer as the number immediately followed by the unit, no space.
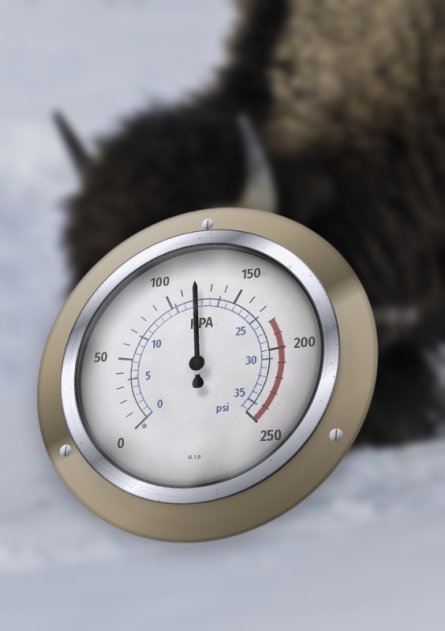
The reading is 120kPa
